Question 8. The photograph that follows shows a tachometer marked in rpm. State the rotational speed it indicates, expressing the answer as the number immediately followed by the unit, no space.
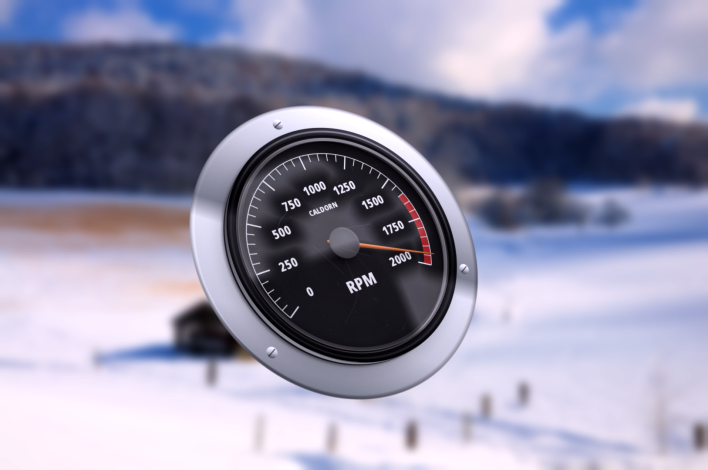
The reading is 1950rpm
